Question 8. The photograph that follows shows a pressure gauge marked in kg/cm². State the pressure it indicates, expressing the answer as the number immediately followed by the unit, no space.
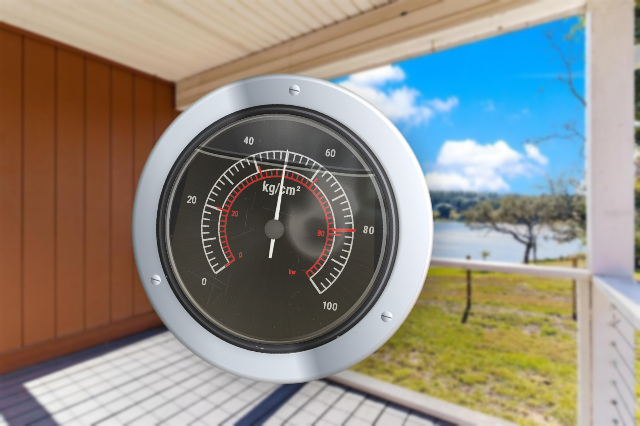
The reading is 50kg/cm²
